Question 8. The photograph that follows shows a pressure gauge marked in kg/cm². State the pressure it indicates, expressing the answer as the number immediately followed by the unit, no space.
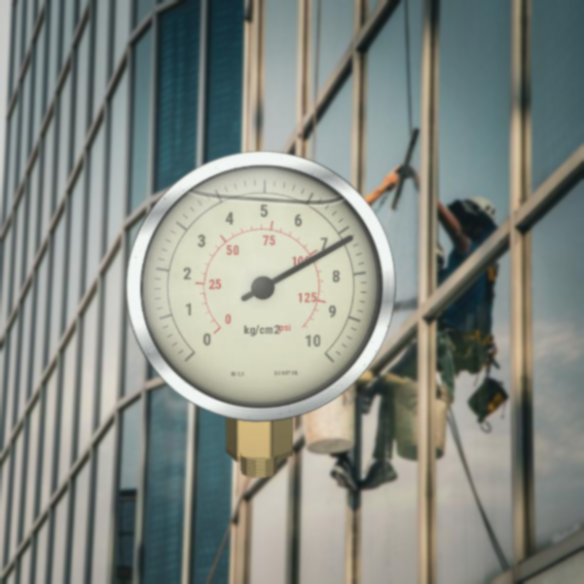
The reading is 7.2kg/cm²
